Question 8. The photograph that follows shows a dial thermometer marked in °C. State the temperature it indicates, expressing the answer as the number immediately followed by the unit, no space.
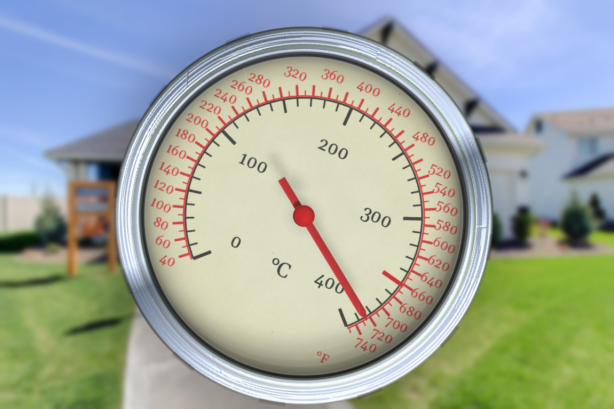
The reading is 385°C
